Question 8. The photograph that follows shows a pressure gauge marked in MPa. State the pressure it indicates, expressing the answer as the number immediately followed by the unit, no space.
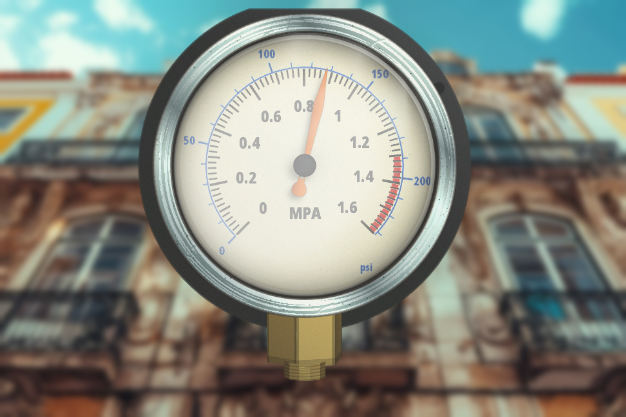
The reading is 0.88MPa
